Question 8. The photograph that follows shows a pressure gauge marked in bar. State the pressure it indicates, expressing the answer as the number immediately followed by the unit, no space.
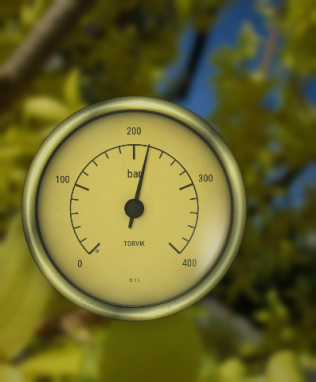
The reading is 220bar
